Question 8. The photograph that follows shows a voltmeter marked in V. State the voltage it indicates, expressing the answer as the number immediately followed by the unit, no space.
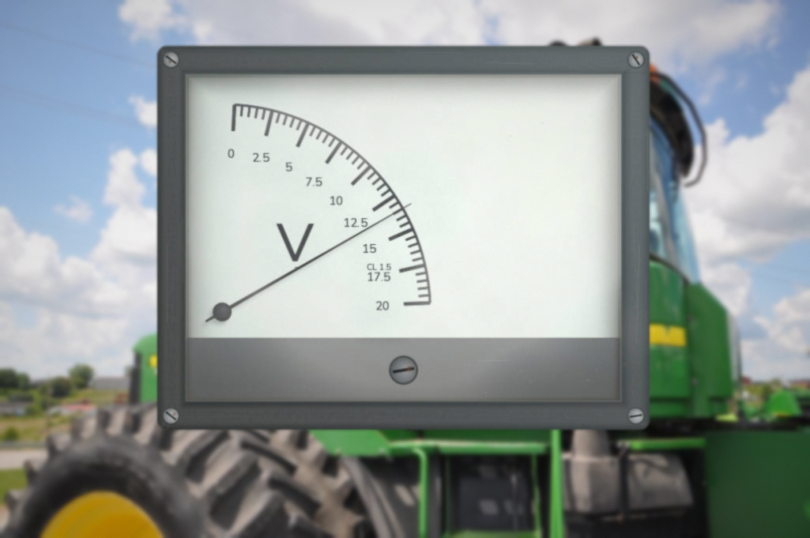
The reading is 13.5V
